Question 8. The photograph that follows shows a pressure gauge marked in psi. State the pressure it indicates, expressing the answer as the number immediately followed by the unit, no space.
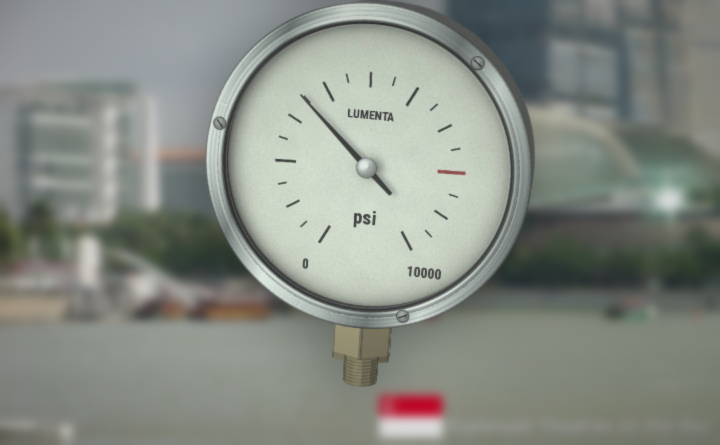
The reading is 3500psi
